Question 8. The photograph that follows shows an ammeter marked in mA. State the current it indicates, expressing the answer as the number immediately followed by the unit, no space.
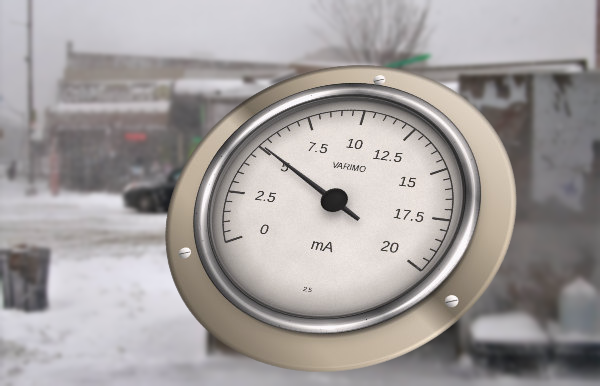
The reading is 5mA
